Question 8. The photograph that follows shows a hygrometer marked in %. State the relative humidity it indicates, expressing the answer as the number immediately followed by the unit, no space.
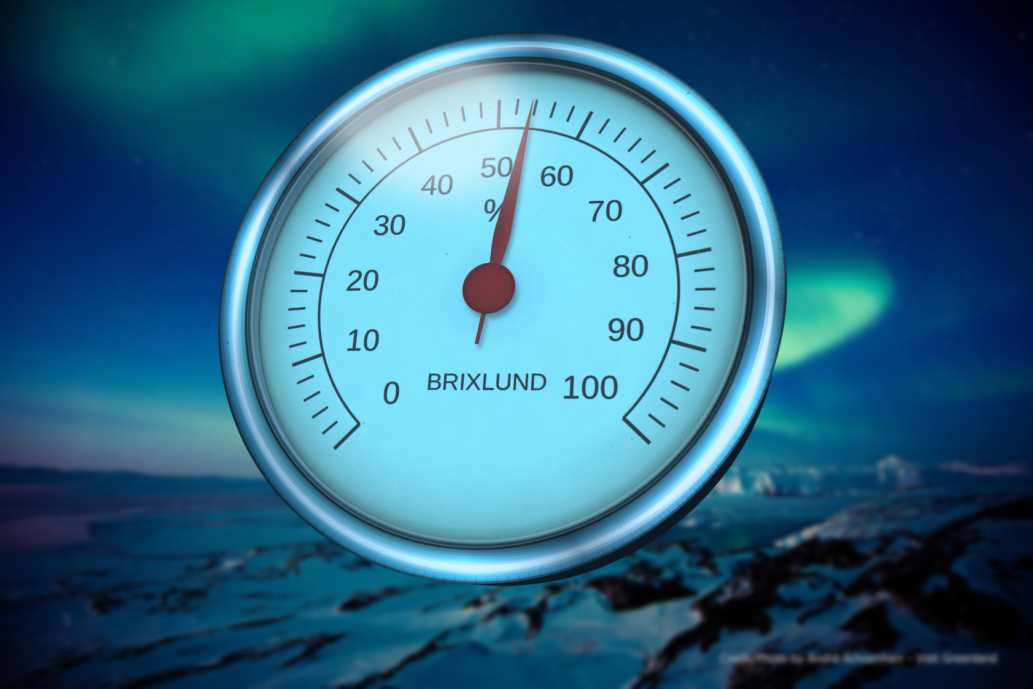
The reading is 54%
